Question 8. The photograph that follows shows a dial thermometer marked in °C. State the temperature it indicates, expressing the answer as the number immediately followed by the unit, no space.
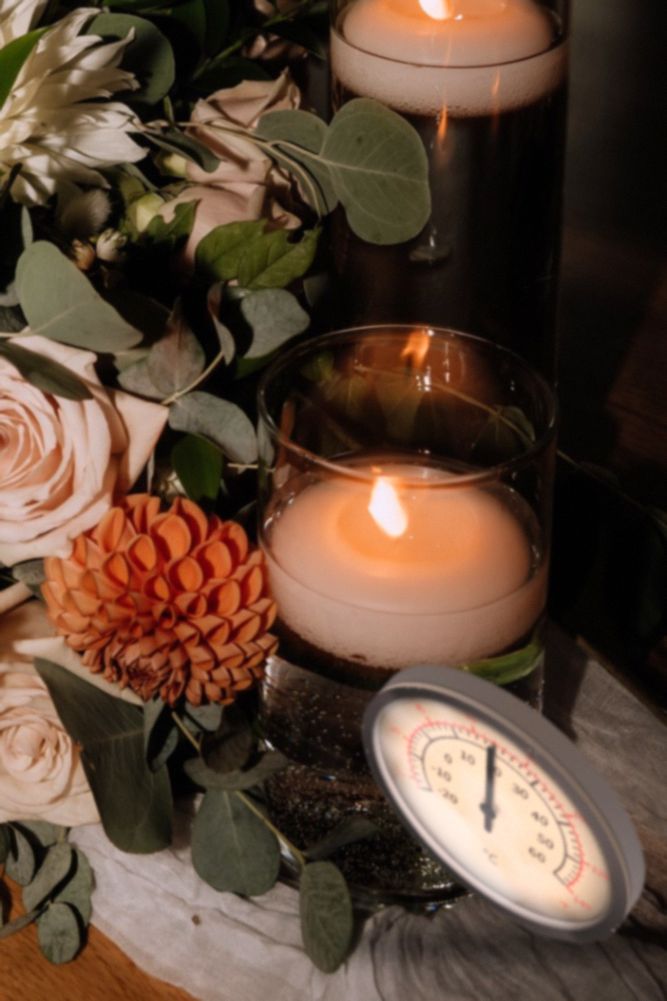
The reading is 20°C
